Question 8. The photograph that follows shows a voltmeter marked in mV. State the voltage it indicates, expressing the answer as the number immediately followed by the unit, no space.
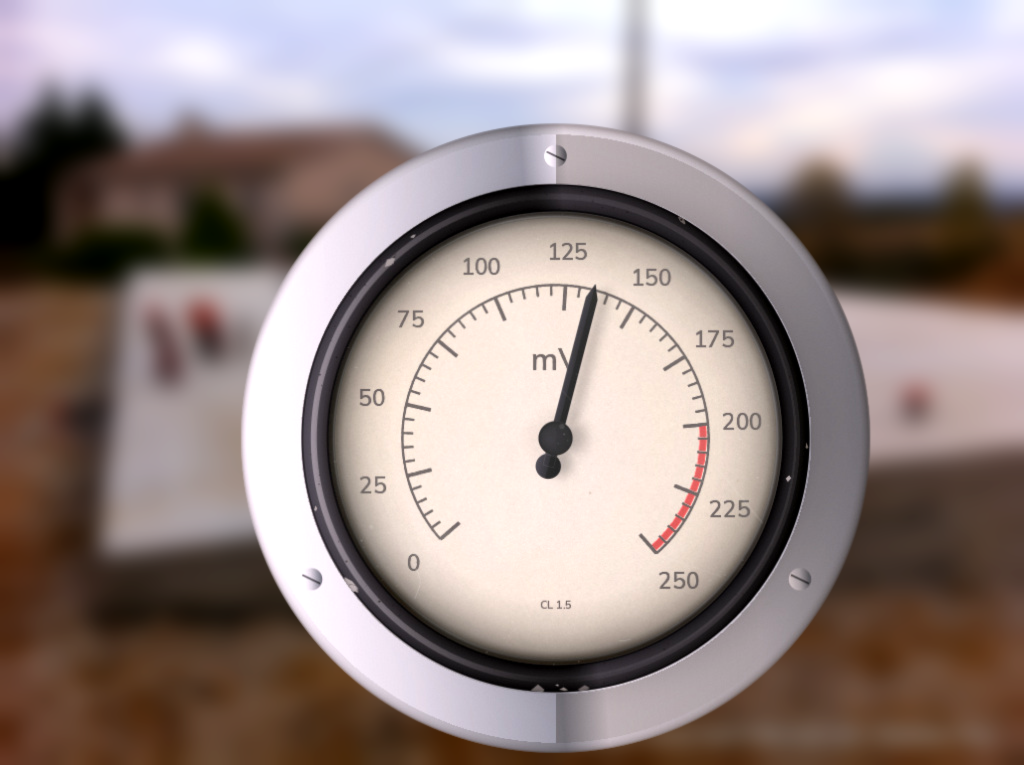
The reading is 135mV
